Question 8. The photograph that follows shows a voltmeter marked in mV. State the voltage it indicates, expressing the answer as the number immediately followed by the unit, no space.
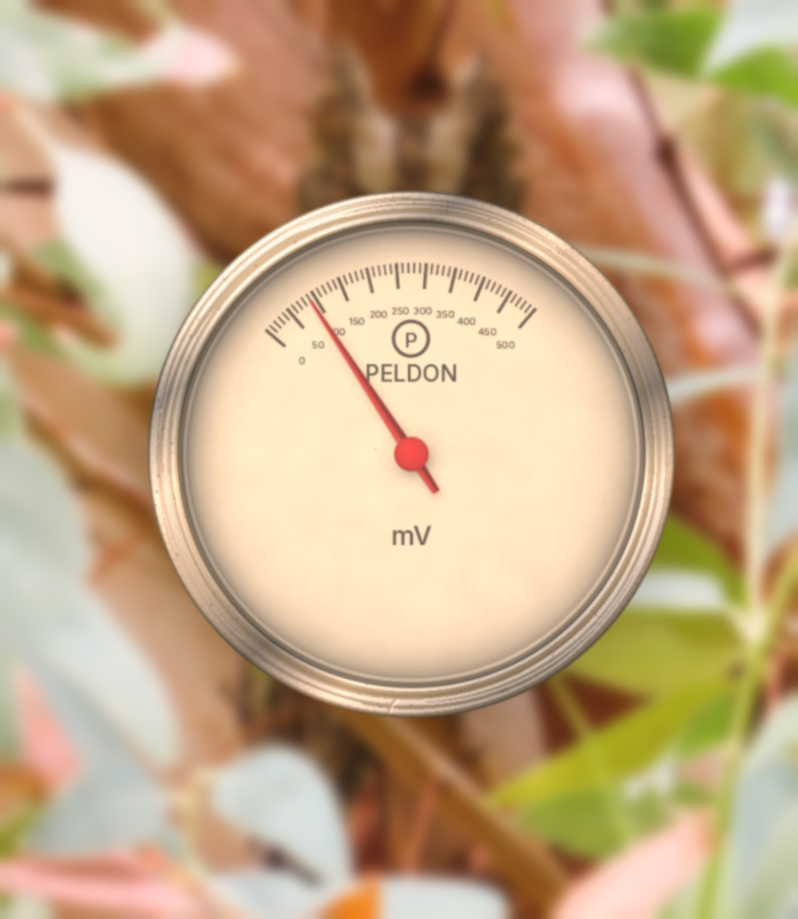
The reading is 90mV
